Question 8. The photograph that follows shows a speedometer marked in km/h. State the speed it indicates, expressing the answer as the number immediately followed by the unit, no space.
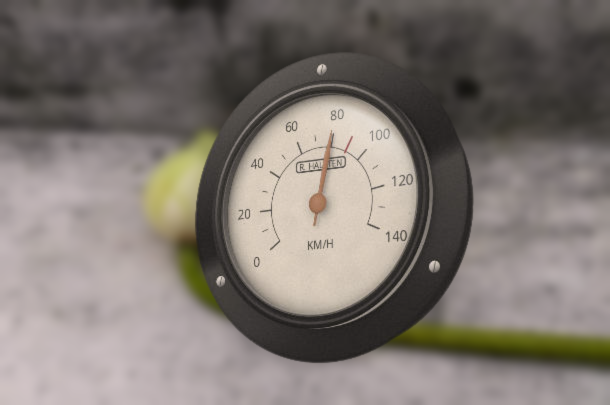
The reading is 80km/h
